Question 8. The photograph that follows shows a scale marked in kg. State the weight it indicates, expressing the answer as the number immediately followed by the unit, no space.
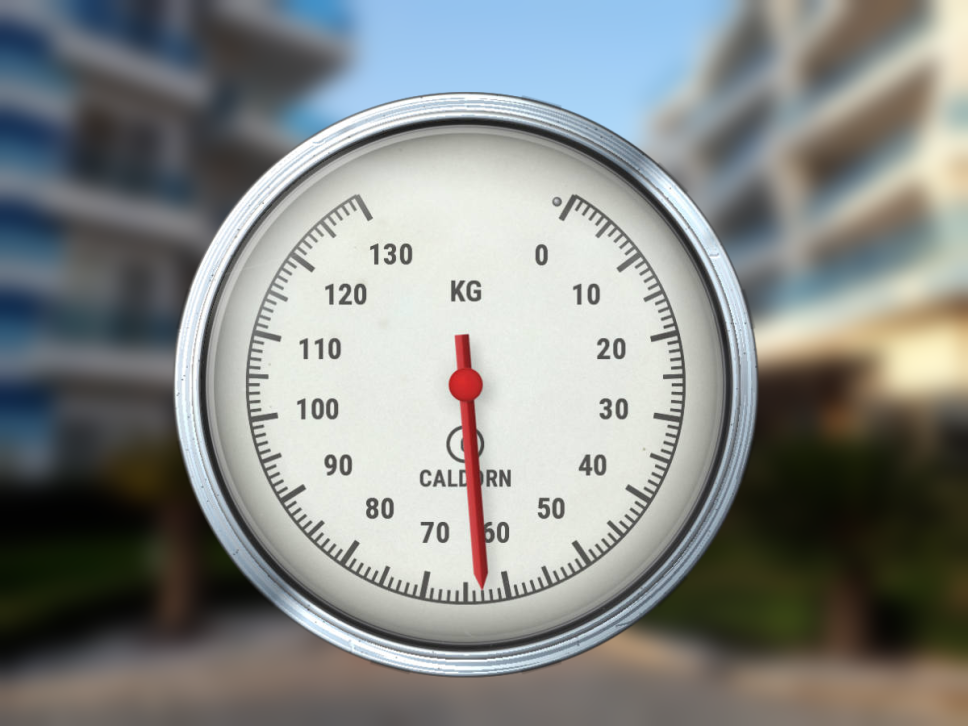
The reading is 63kg
